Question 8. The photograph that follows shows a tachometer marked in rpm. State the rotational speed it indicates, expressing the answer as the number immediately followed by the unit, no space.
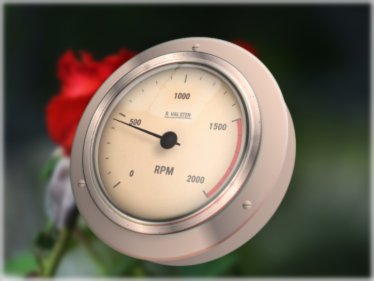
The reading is 450rpm
